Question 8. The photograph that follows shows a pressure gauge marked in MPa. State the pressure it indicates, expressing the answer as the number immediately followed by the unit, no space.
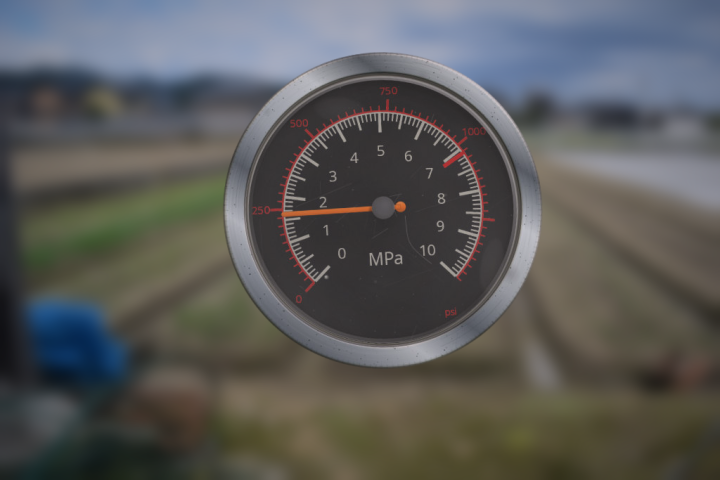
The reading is 1.6MPa
